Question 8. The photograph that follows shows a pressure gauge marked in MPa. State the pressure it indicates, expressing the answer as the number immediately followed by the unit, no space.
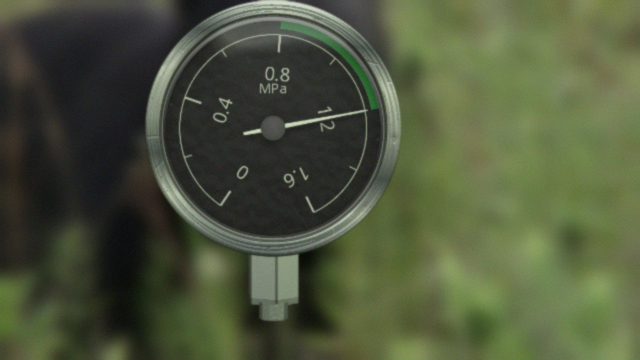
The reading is 1.2MPa
